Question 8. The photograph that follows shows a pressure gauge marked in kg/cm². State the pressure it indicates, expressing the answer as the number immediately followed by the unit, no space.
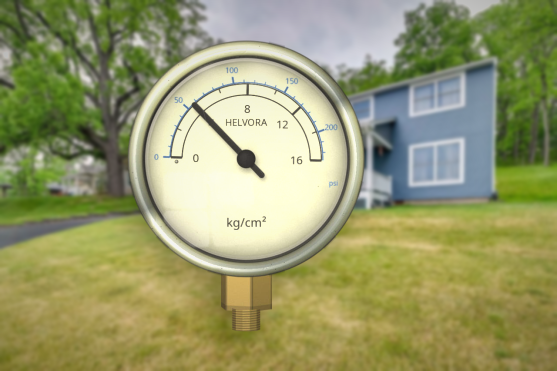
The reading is 4kg/cm²
